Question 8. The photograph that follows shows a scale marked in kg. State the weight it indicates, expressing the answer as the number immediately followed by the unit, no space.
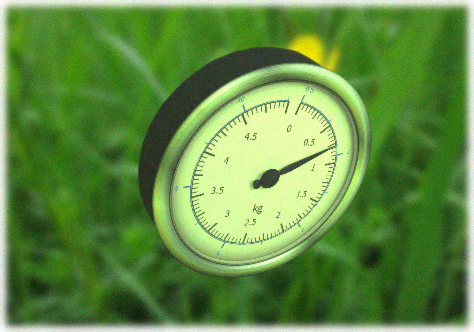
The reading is 0.75kg
